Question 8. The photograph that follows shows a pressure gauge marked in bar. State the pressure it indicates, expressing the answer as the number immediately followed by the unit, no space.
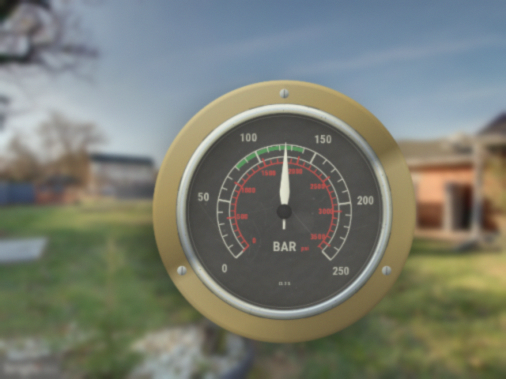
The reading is 125bar
